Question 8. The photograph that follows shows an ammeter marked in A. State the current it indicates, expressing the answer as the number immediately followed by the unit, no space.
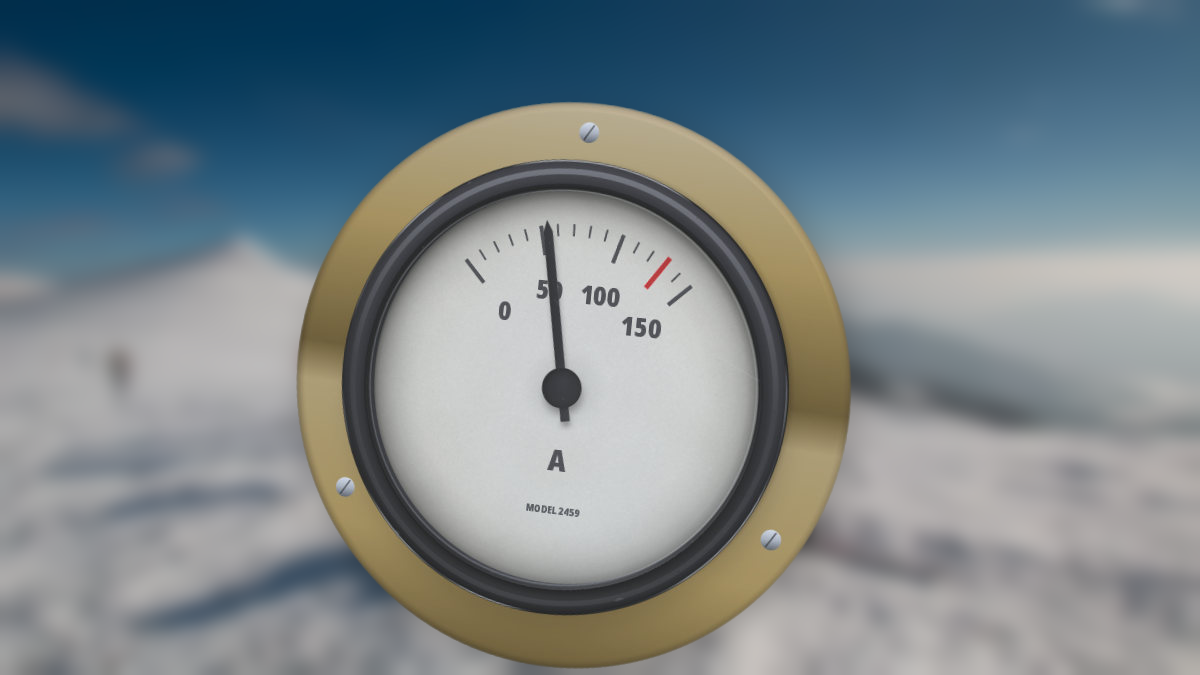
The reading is 55A
